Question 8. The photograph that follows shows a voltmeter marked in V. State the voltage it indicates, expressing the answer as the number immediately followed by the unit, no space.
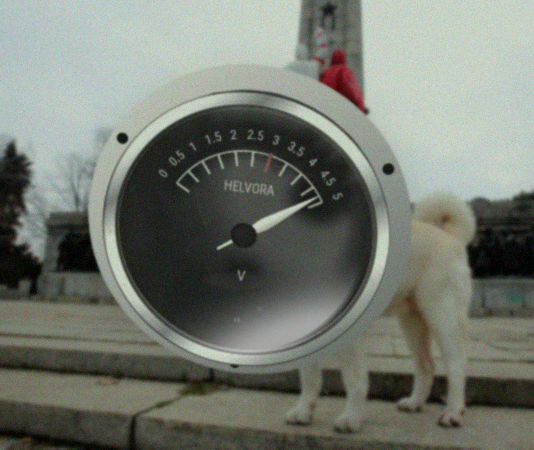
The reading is 4.75V
